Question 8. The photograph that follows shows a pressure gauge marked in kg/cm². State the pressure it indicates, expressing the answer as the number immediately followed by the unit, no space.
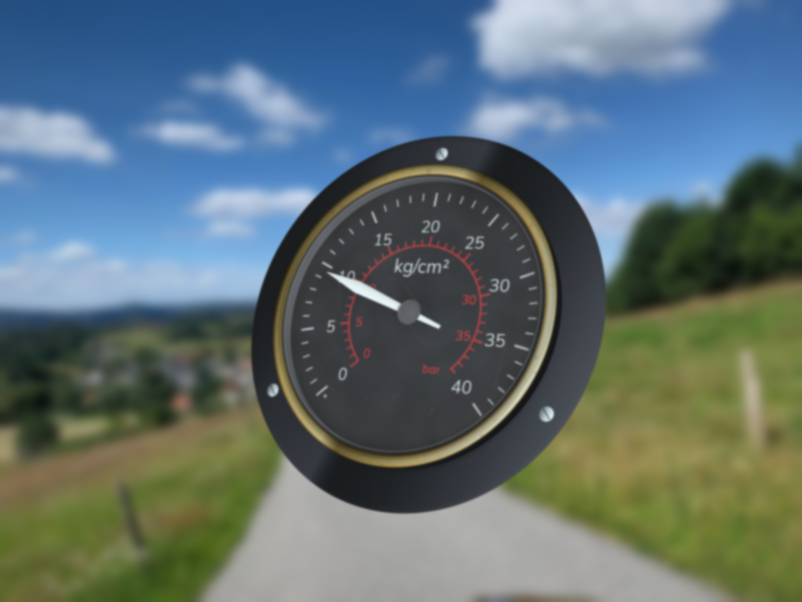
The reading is 9.5kg/cm²
